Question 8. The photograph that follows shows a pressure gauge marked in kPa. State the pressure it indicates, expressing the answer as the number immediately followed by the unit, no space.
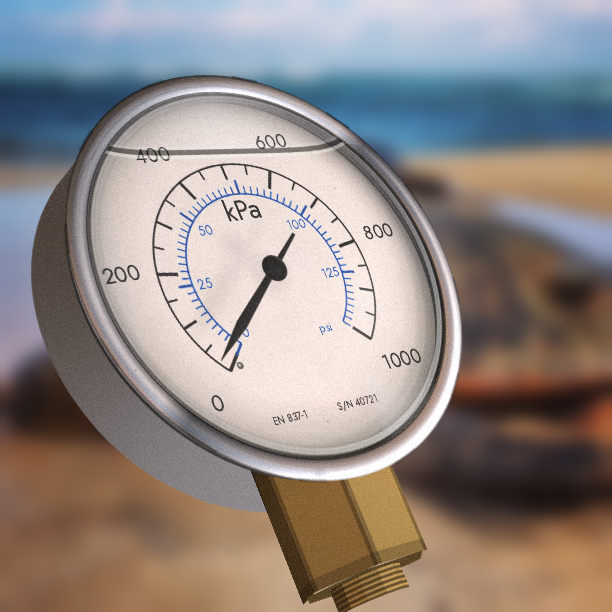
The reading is 25kPa
